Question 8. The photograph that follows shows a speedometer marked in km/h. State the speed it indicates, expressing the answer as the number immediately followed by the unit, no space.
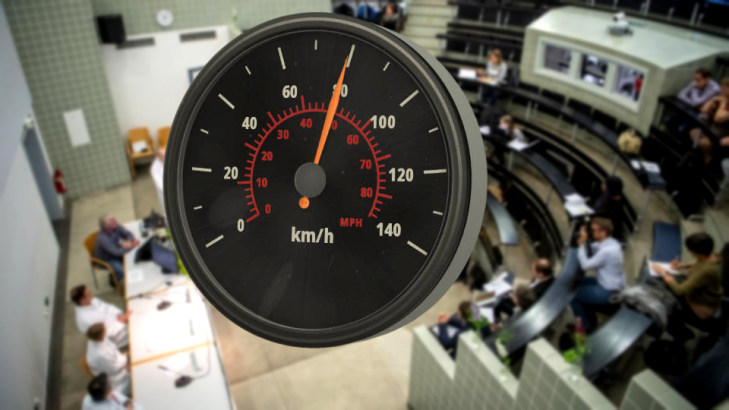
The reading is 80km/h
